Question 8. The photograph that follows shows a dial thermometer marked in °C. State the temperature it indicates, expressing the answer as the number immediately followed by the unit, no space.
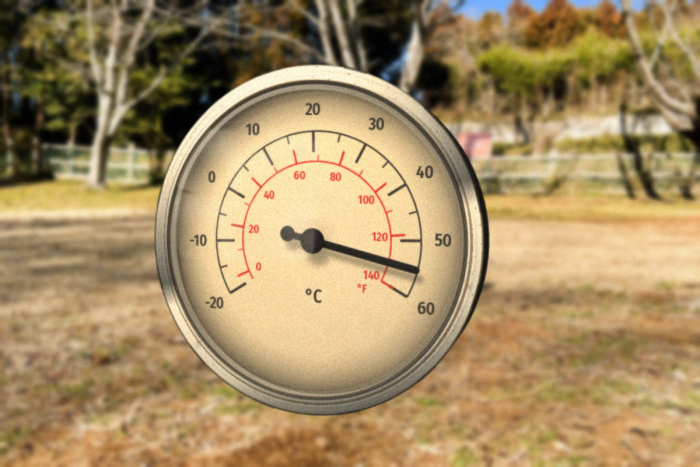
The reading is 55°C
